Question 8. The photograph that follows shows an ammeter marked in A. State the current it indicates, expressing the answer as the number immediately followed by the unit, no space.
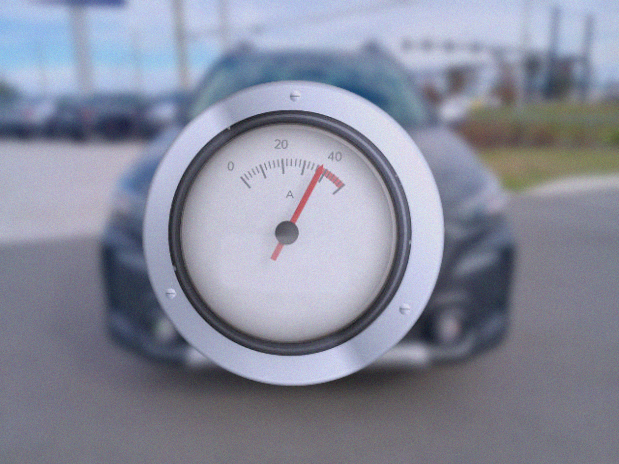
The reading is 38A
